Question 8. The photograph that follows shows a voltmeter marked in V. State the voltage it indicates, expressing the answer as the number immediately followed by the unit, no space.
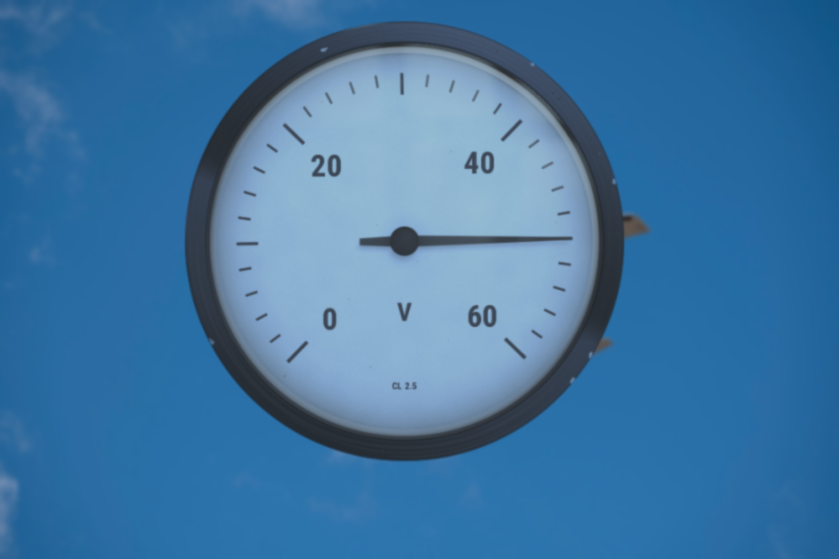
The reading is 50V
